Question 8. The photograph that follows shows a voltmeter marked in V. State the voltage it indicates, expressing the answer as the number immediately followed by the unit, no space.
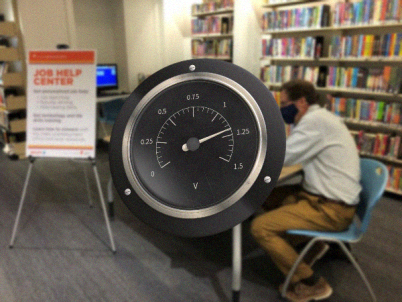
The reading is 1.2V
